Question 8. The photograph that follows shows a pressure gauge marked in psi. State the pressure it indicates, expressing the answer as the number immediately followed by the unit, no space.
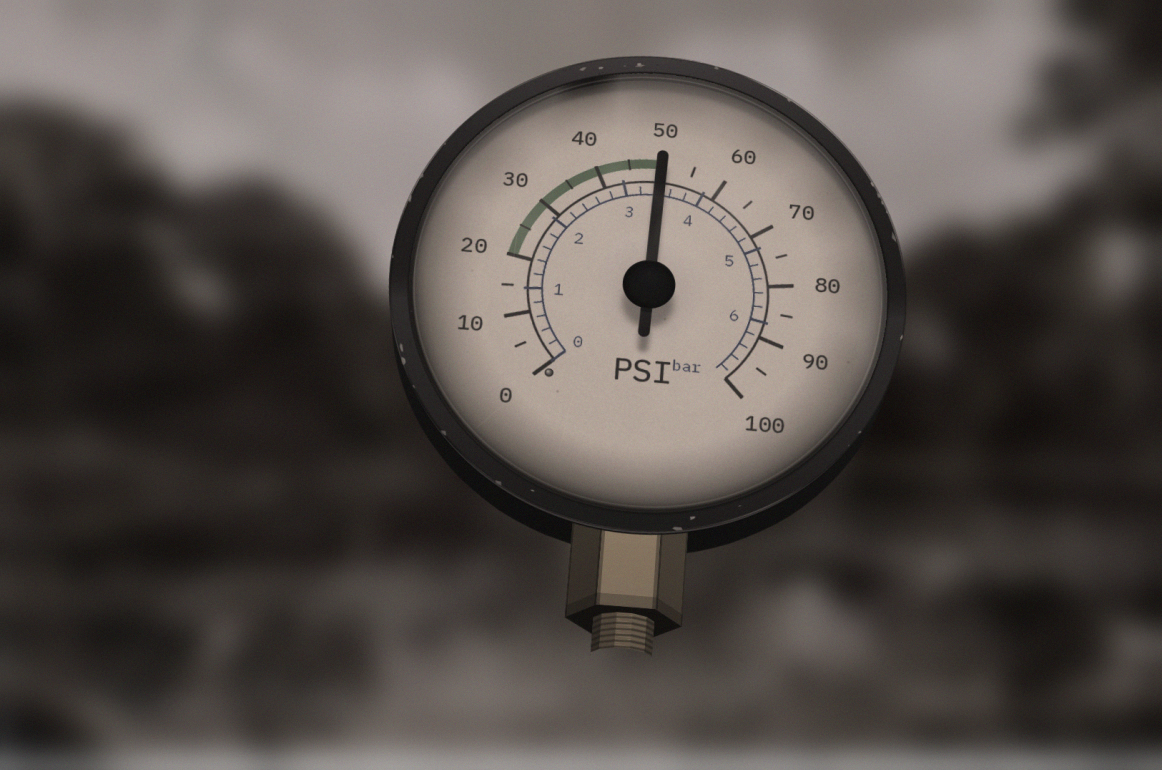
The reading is 50psi
